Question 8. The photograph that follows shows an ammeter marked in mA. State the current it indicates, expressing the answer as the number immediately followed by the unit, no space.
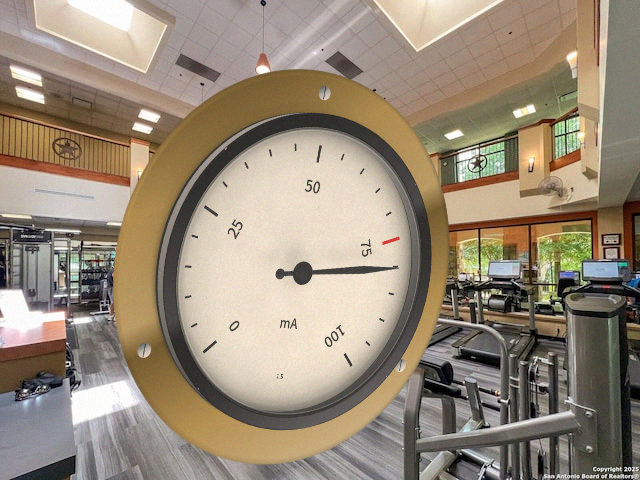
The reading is 80mA
